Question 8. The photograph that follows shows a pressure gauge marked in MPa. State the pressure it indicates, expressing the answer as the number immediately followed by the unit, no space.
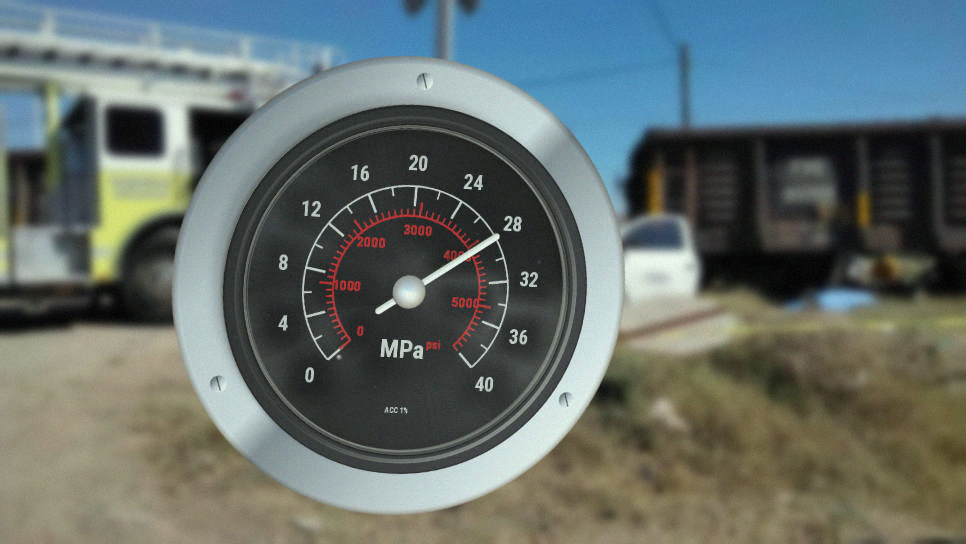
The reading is 28MPa
